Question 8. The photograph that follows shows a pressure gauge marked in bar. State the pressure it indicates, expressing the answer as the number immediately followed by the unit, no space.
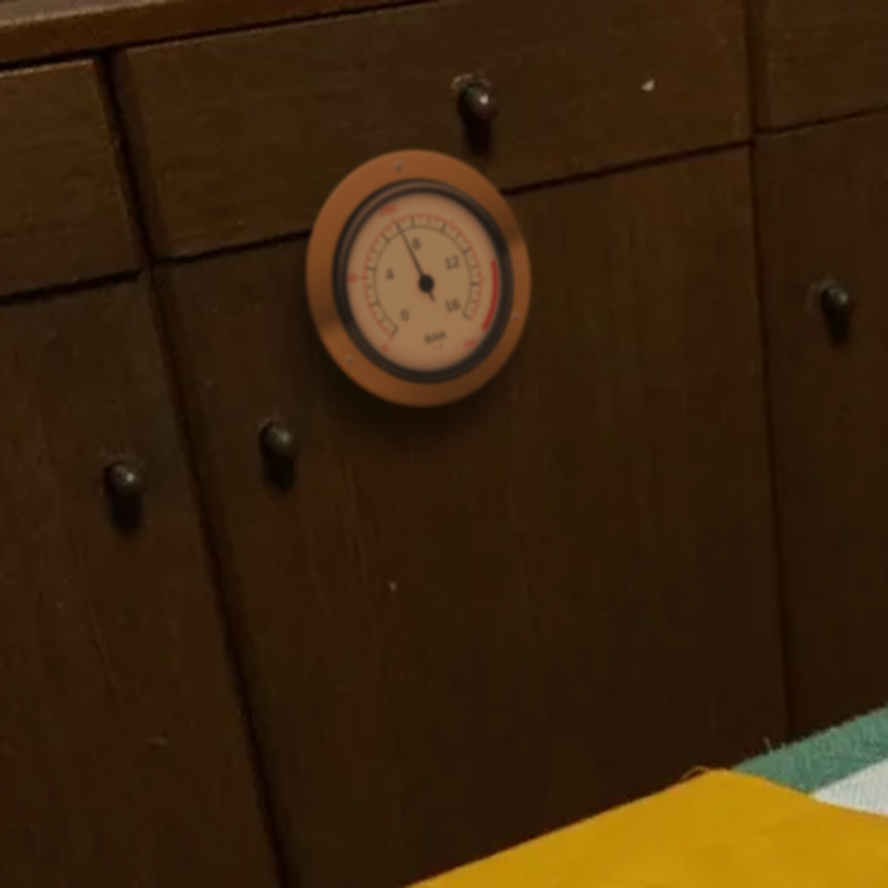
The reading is 7bar
